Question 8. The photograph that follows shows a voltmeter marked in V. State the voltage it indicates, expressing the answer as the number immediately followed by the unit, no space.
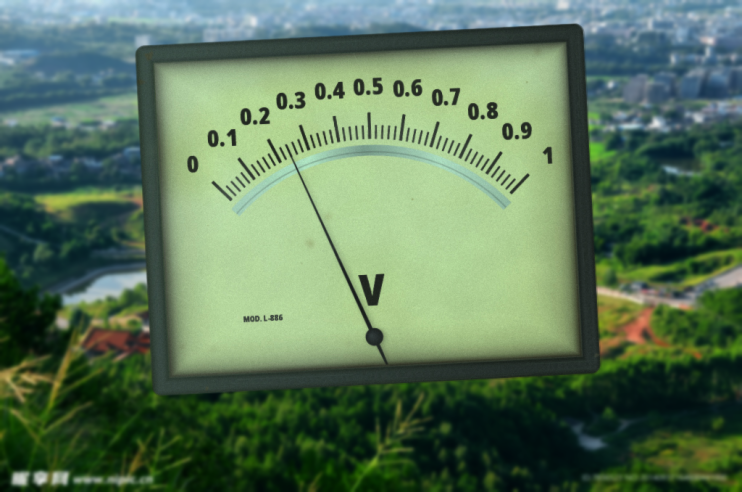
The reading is 0.24V
